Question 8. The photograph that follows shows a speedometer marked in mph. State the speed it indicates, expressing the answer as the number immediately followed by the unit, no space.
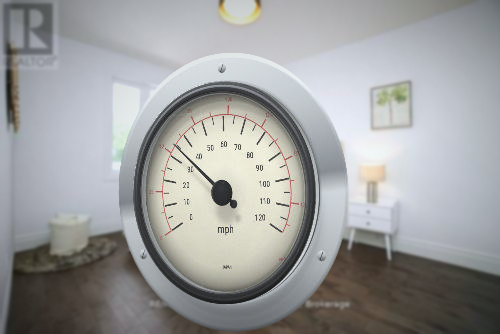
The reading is 35mph
